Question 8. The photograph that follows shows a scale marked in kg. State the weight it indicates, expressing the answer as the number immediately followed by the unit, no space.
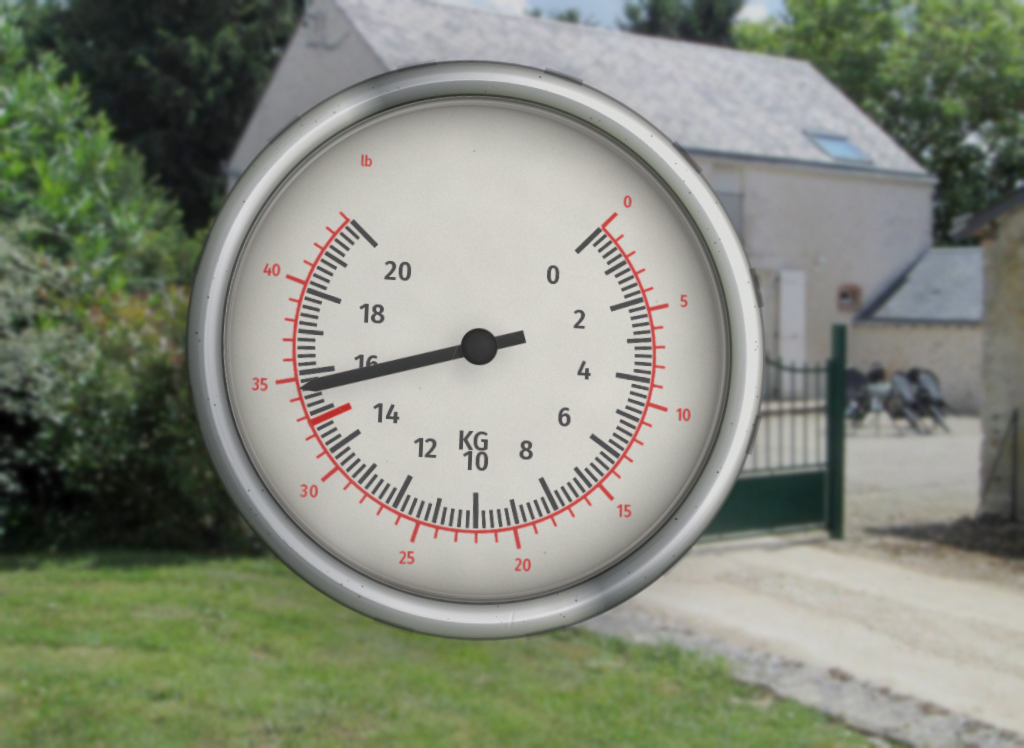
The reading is 15.6kg
